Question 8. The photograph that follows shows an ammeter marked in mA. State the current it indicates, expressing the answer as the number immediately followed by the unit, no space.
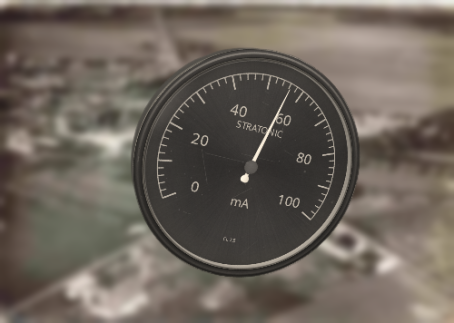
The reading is 56mA
